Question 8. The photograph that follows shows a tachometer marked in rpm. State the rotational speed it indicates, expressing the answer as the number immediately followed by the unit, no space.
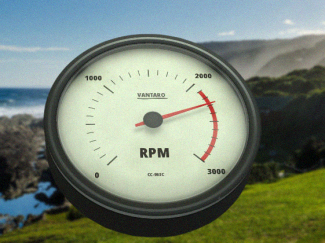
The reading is 2300rpm
